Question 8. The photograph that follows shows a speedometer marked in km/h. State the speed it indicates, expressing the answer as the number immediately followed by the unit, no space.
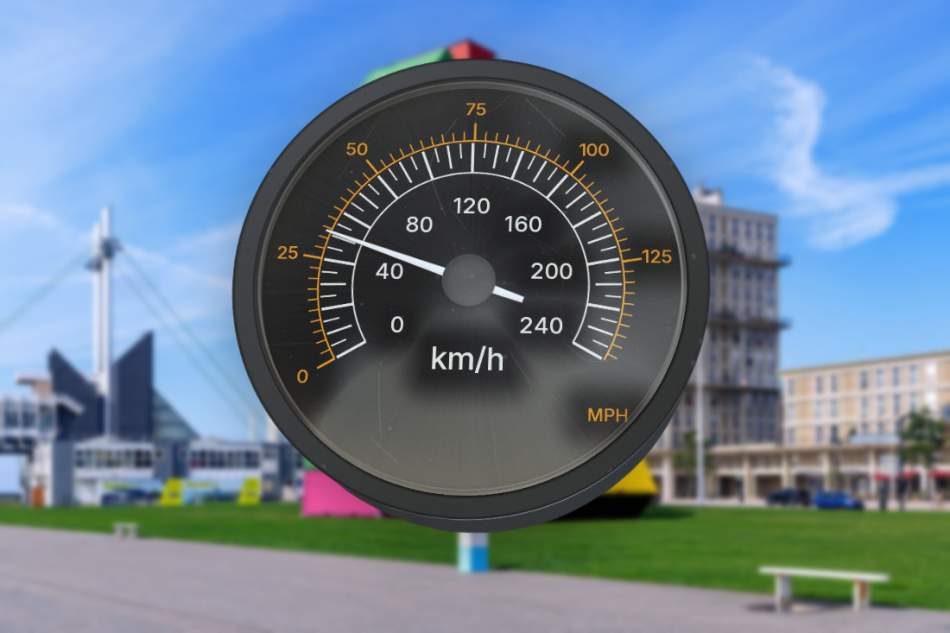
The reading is 50km/h
